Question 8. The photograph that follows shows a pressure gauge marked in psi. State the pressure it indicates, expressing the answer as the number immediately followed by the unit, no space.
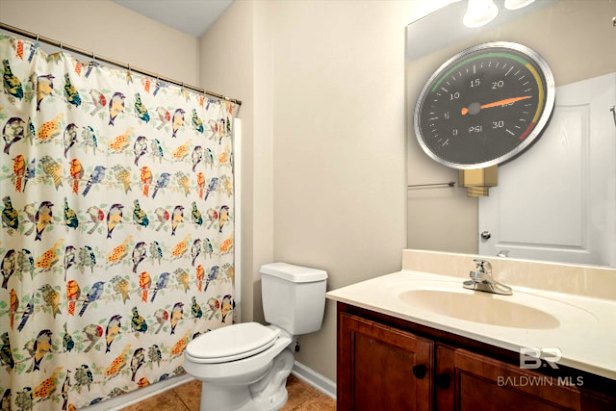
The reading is 25psi
